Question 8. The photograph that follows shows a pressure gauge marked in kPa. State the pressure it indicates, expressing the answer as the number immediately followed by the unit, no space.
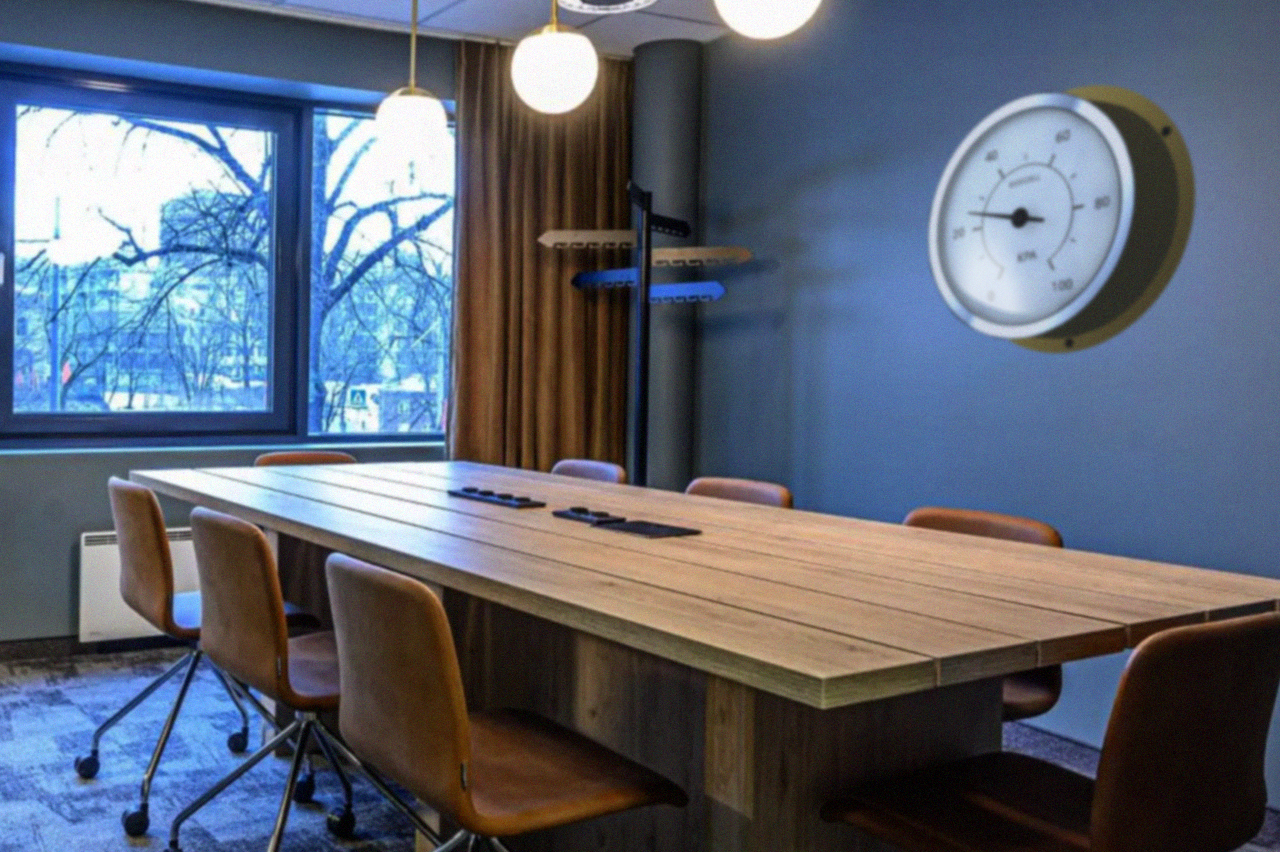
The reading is 25kPa
